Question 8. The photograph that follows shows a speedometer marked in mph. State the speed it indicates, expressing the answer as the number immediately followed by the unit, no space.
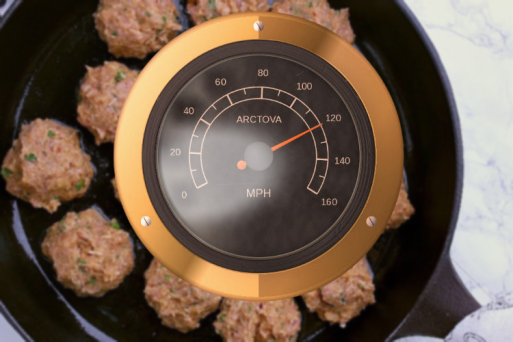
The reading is 120mph
